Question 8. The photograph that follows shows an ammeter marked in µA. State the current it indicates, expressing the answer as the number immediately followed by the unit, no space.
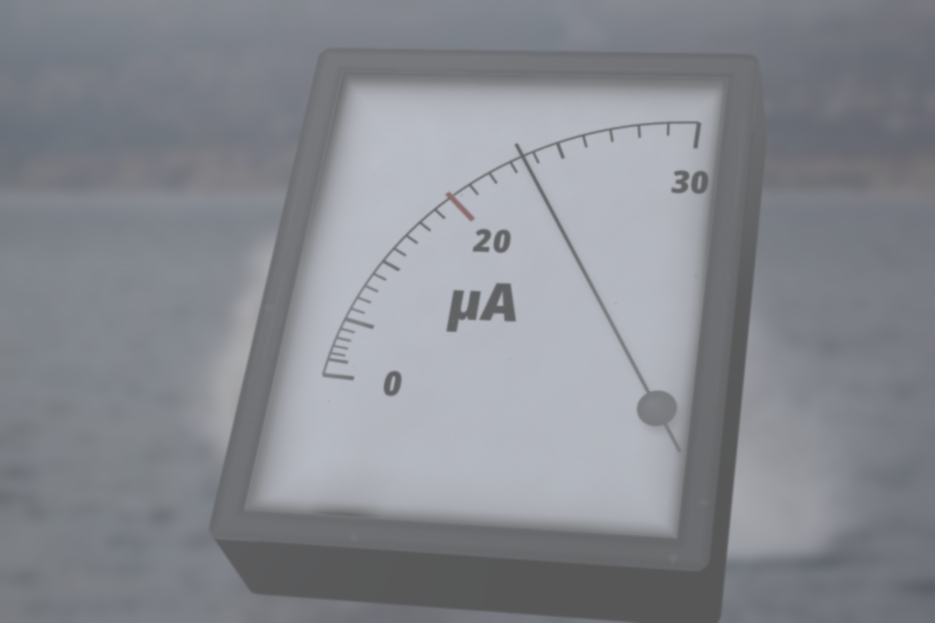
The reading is 23.5µA
